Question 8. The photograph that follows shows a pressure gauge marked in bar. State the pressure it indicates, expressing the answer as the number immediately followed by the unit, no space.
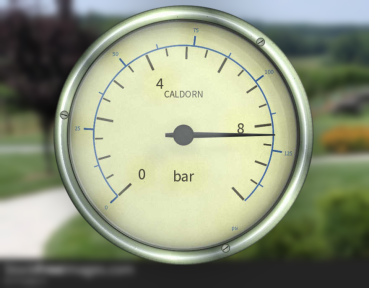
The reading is 8.25bar
